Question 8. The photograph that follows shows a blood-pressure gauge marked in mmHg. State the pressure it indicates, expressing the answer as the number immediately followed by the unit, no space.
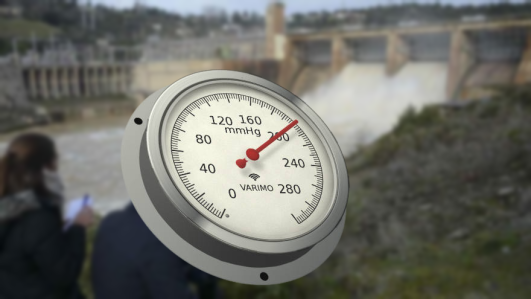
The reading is 200mmHg
